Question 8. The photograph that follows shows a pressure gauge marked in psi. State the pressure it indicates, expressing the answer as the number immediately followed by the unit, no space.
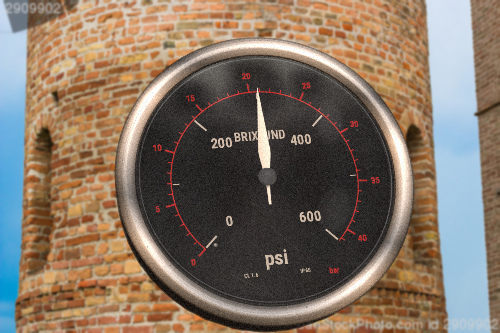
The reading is 300psi
